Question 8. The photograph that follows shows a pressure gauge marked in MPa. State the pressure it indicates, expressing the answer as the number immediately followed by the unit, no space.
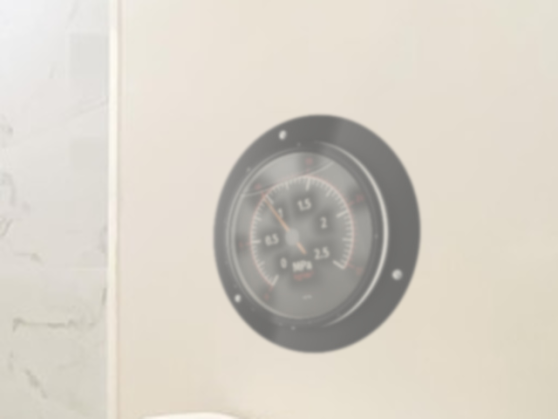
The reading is 1MPa
